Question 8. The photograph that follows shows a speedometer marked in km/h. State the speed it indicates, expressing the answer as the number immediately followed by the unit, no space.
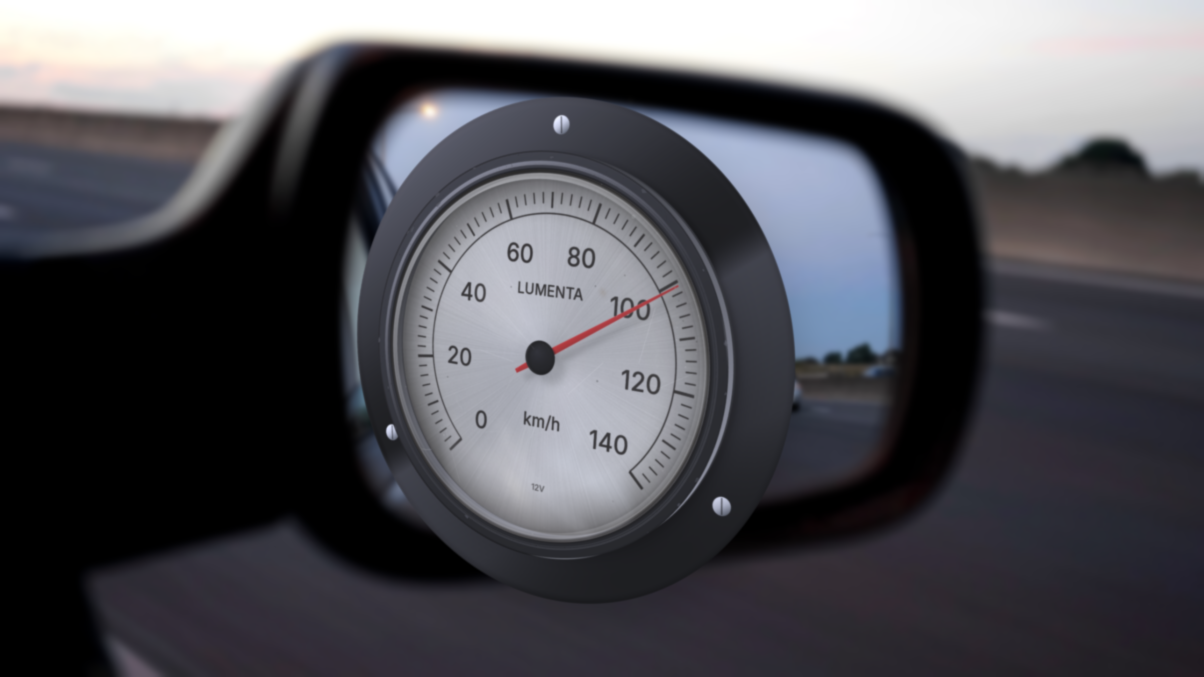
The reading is 101km/h
